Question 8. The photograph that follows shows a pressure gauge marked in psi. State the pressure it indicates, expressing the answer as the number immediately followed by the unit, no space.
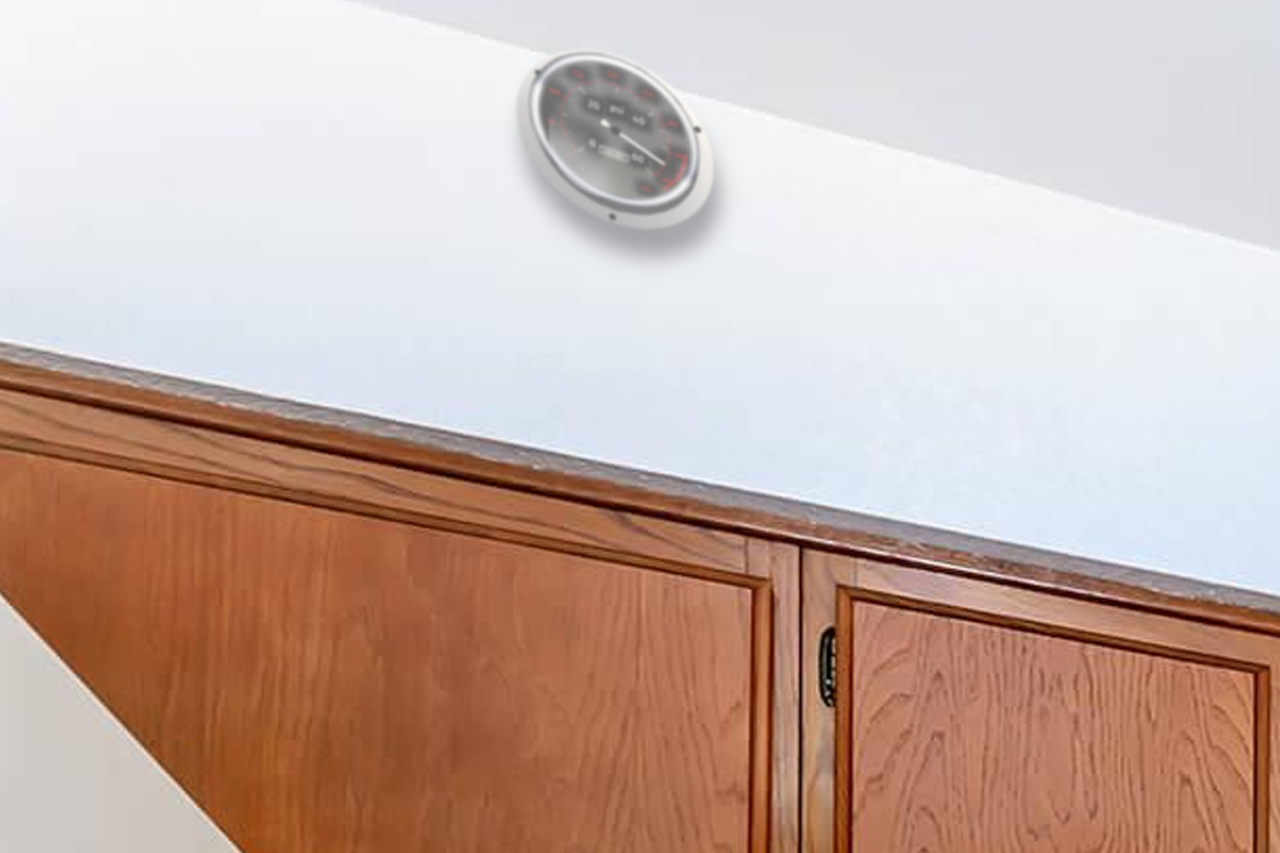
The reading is 55psi
